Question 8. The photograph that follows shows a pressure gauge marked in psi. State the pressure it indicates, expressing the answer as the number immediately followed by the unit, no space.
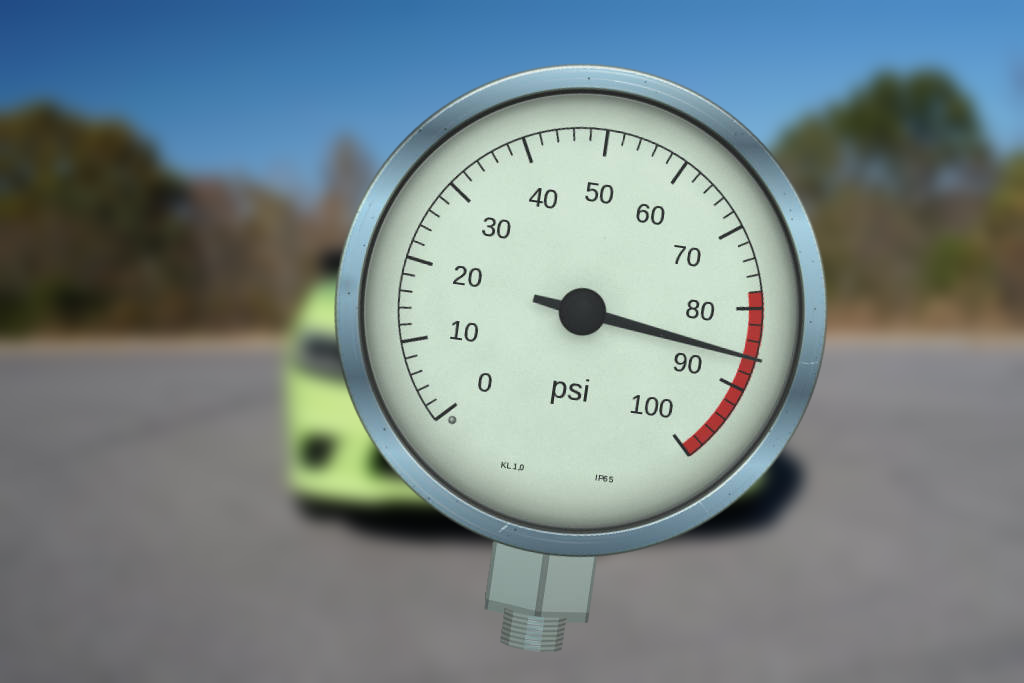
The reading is 86psi
